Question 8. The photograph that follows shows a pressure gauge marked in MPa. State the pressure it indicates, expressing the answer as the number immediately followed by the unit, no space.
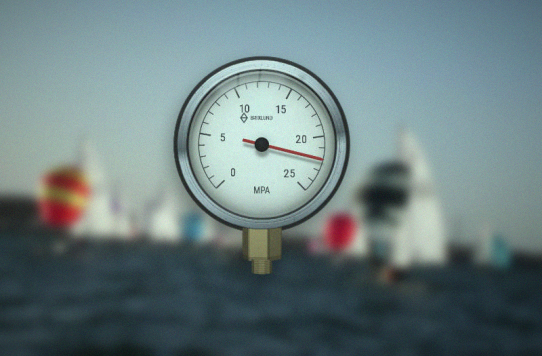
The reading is 22MPa
